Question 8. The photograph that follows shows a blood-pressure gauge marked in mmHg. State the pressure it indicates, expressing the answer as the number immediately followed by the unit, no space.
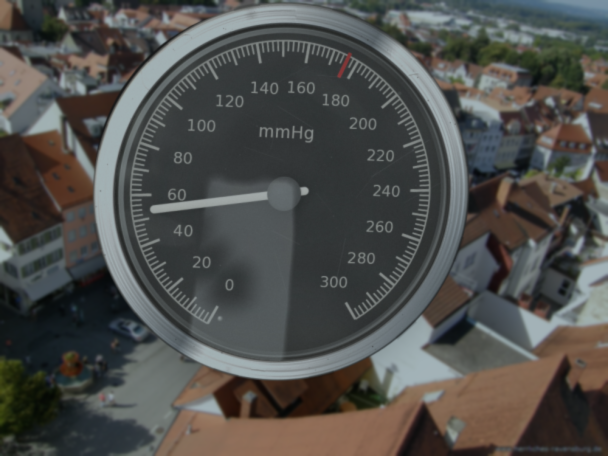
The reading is 54mmHg
